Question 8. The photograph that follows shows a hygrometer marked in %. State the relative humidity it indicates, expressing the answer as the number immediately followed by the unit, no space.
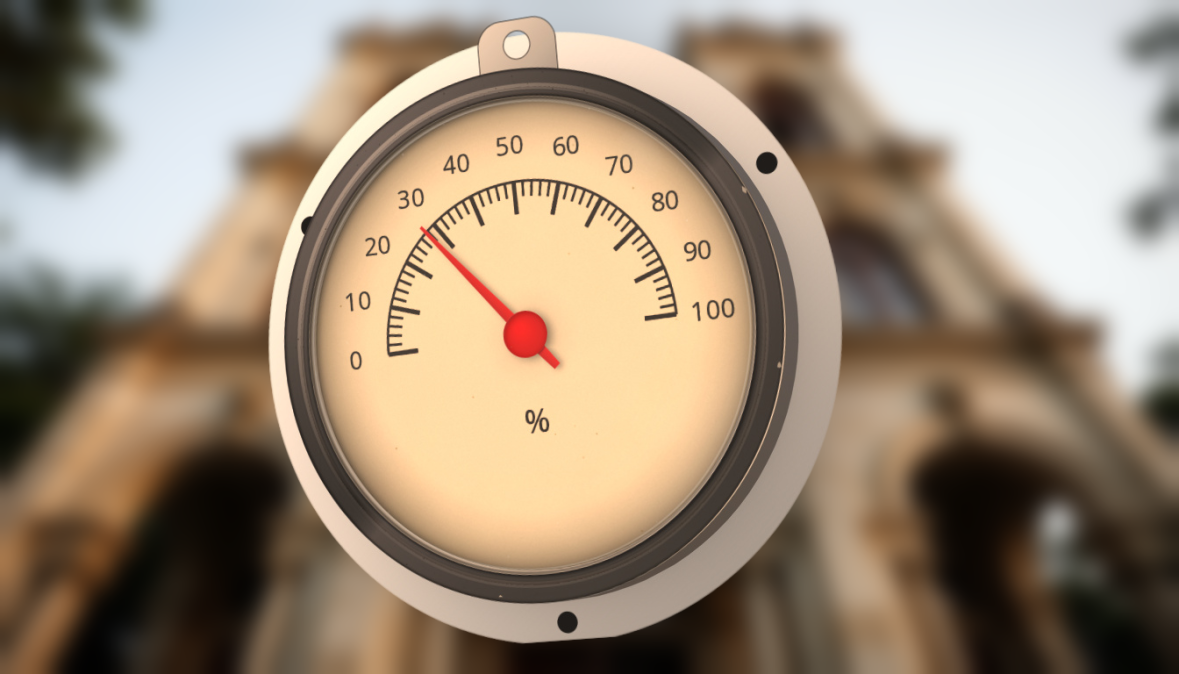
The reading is 28%
